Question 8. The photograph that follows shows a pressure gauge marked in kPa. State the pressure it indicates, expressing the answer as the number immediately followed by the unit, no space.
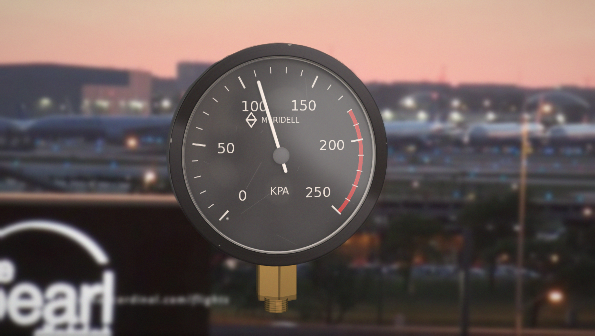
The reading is 110kPa
